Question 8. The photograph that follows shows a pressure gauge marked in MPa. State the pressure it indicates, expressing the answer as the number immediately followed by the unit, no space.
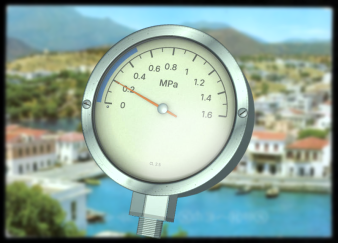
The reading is 0.2MPa
